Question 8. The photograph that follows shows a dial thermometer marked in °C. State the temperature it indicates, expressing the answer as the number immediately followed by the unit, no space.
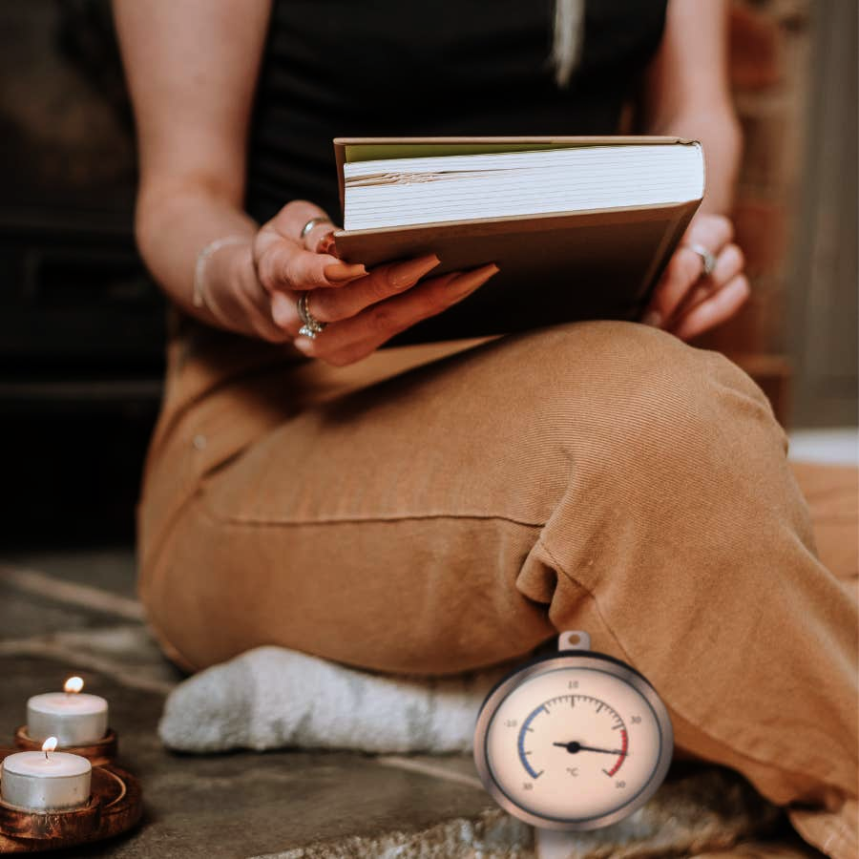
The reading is 40°C
